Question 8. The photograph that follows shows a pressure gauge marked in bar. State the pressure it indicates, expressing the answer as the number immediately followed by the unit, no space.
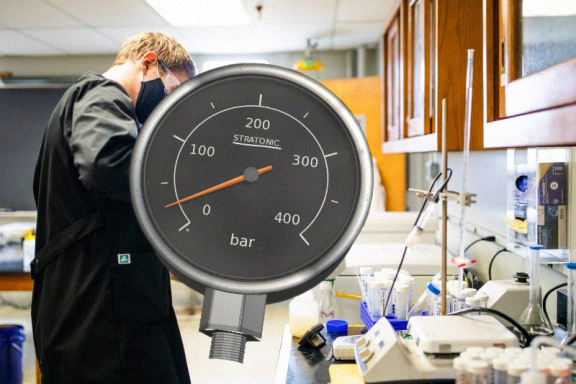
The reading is 25bar
